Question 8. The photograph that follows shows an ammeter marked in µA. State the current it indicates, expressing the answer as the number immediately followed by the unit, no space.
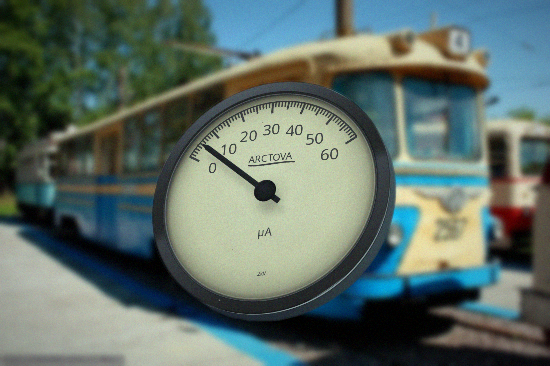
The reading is 5µA
